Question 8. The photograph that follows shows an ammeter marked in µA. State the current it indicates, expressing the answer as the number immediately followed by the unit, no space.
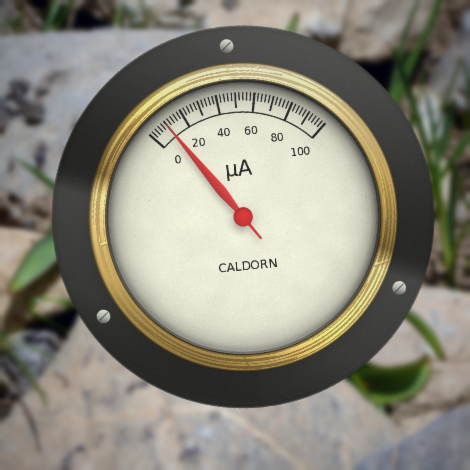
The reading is 10µA
